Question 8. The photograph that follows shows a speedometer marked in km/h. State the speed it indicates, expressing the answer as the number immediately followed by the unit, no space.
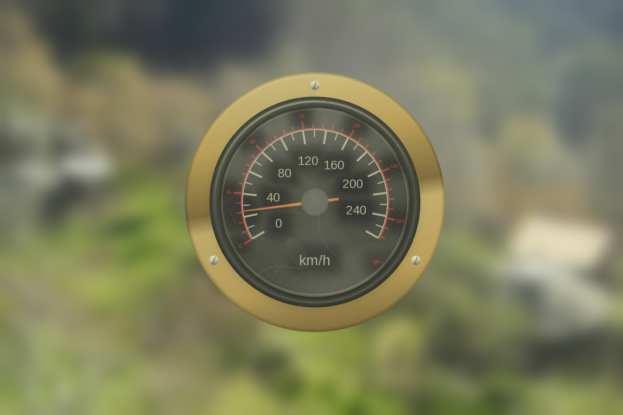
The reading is 25km/h
